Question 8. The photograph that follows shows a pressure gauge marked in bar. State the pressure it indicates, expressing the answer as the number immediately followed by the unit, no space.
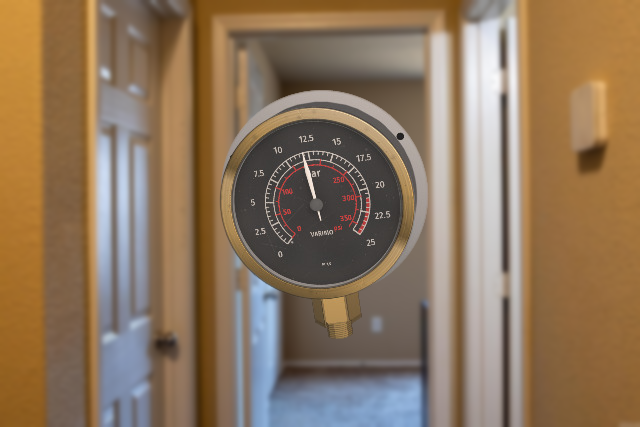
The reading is 12bar
